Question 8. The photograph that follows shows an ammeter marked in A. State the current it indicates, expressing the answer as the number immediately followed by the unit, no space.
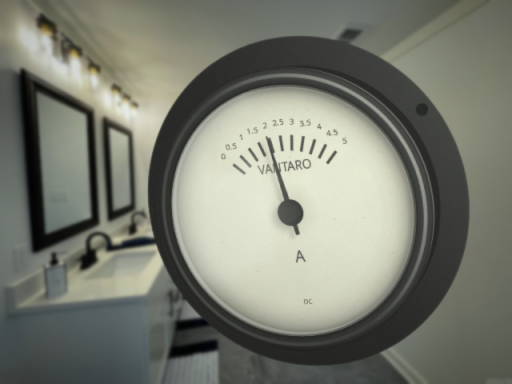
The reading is 2A
